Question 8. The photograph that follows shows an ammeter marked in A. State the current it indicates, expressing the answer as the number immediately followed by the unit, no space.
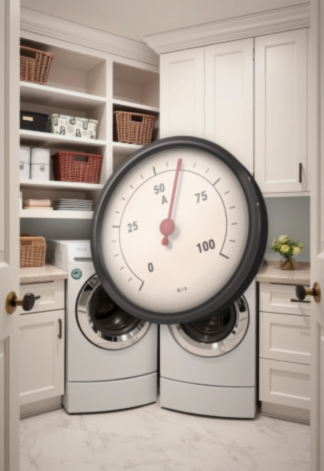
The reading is 60A
